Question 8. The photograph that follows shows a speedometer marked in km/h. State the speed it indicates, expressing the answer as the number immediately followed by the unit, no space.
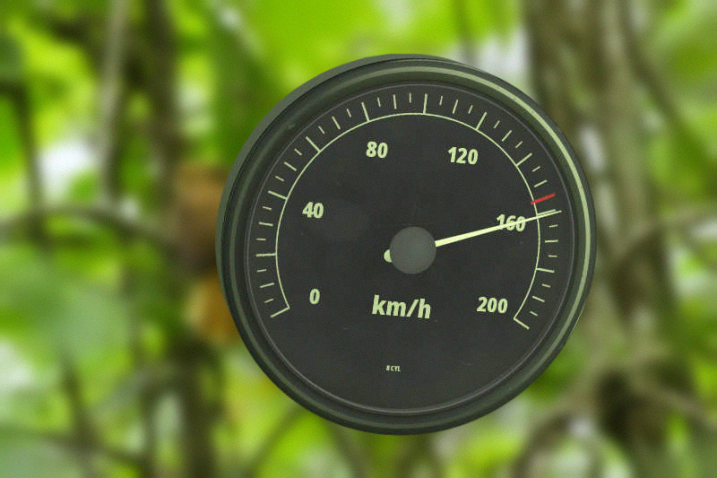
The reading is 160km/h
